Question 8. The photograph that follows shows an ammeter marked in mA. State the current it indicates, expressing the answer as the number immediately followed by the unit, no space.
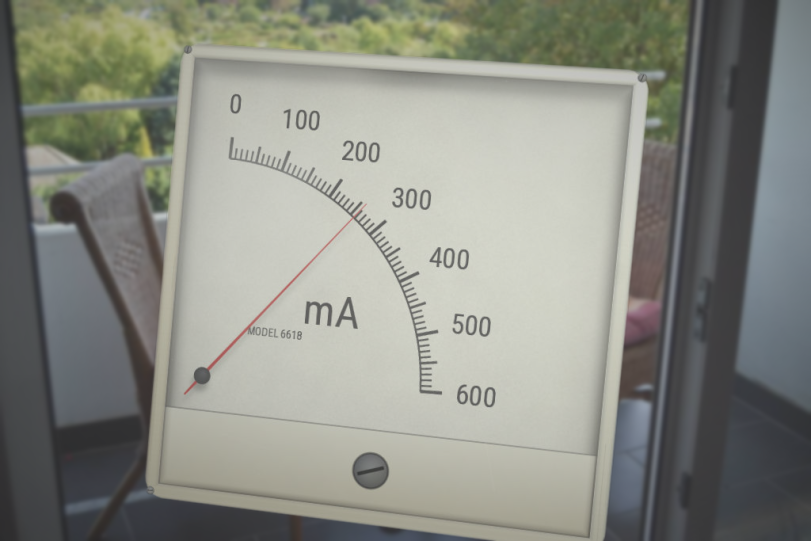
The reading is 260mA
